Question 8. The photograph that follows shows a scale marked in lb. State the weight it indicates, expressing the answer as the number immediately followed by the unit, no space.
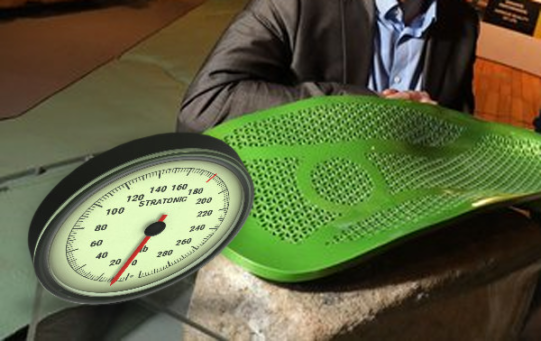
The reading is 10lb
